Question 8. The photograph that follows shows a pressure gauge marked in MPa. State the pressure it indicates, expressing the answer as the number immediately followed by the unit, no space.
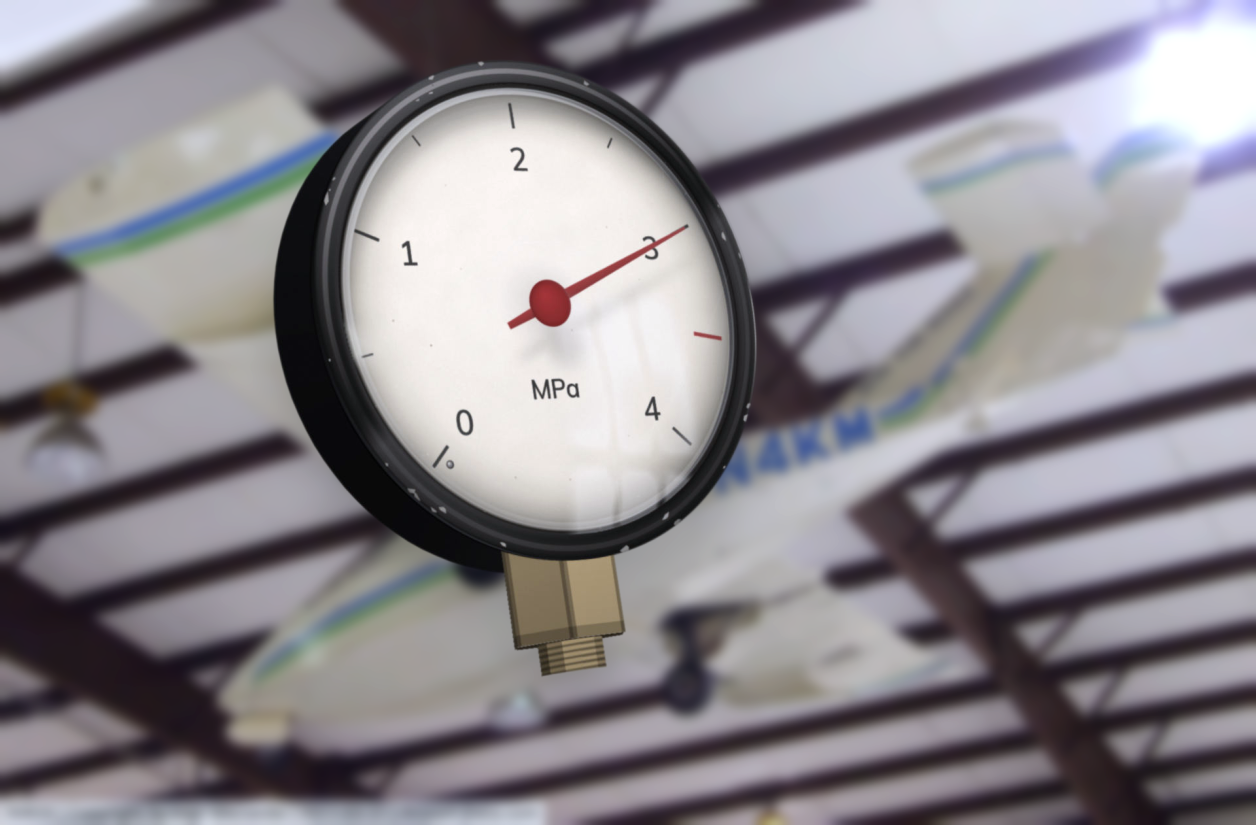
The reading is 3MPa
